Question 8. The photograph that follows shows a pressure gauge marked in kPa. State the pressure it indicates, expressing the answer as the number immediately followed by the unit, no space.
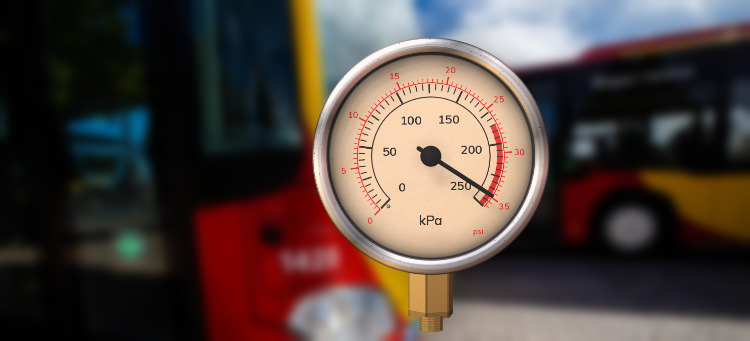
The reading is 240kPa
